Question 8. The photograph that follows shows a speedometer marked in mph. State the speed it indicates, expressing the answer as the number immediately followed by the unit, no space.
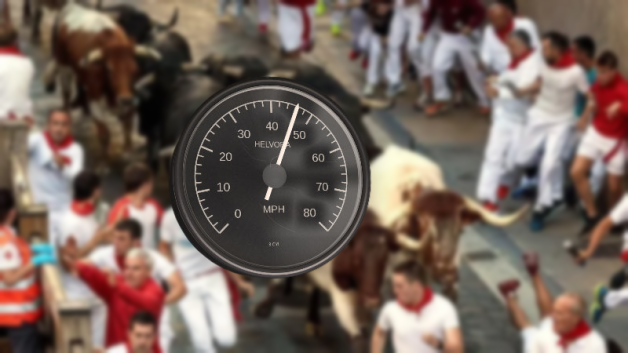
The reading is 46mph
